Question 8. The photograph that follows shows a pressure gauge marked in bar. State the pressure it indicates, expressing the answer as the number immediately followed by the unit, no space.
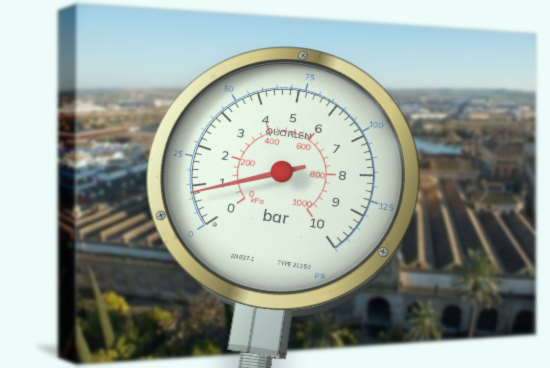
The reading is 0.8bar
